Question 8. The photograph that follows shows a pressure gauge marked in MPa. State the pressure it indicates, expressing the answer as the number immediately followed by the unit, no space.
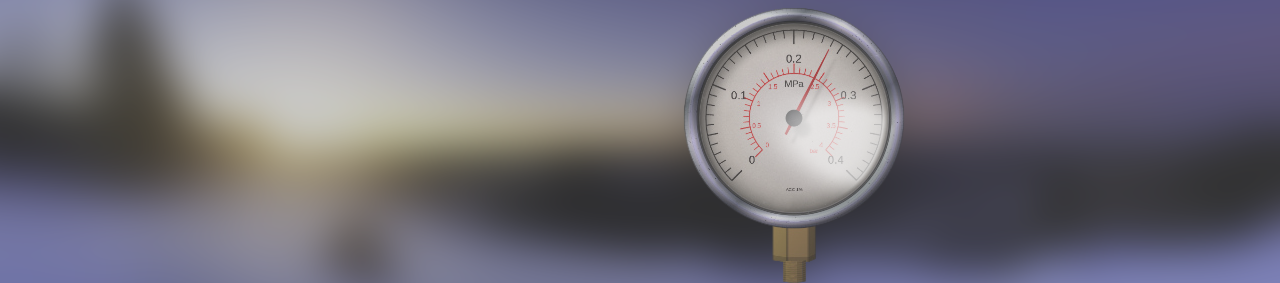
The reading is 0.24MPa
